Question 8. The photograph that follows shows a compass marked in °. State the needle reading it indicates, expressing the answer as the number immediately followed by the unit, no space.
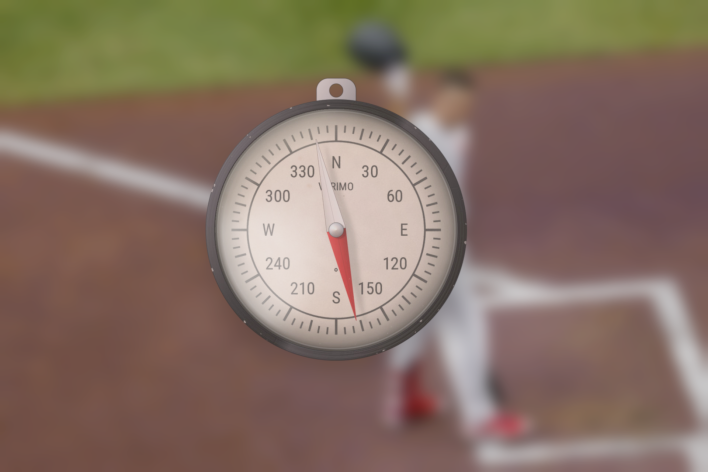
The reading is 167.5°
